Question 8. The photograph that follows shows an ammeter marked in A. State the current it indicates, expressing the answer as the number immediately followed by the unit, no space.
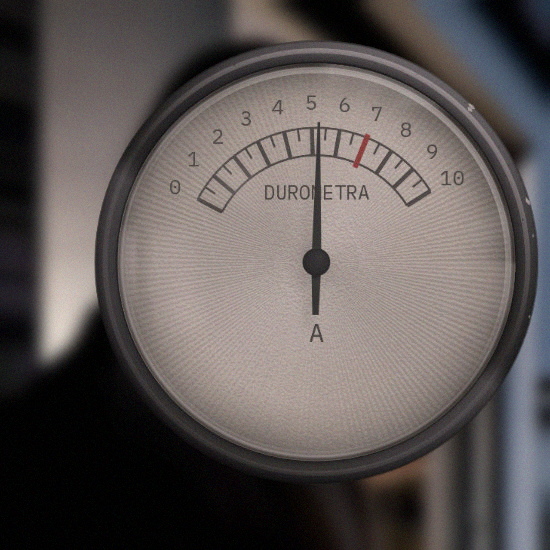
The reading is 5.25A
